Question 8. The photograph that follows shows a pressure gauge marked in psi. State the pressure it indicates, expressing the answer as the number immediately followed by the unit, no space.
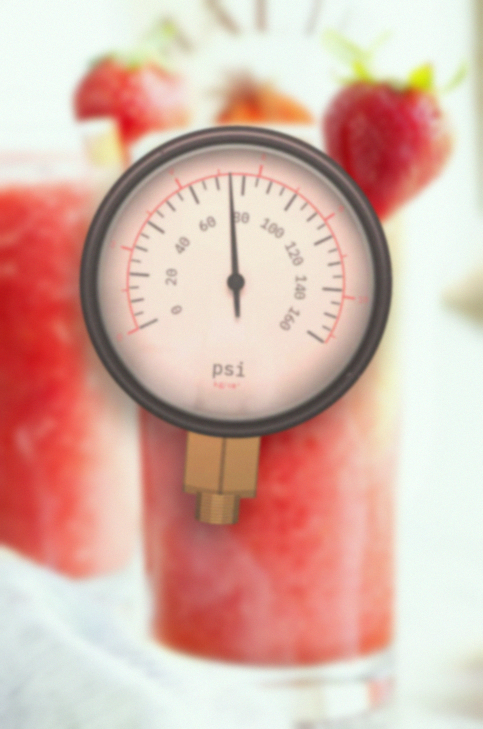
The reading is 75psi
